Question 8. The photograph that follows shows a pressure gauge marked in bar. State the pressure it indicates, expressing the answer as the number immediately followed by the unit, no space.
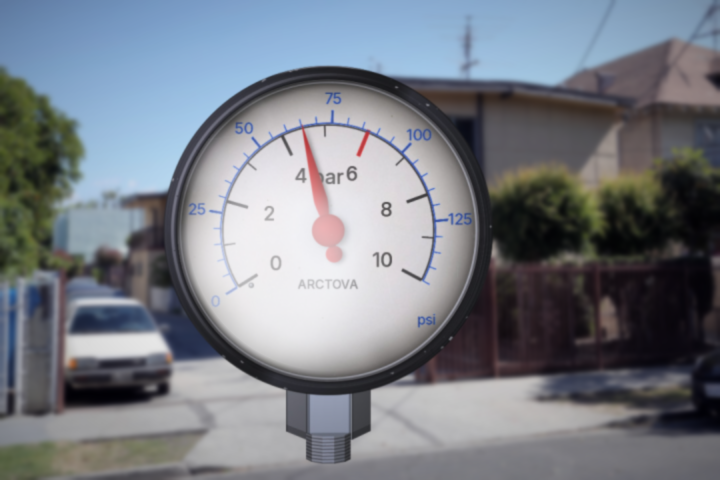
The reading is 4.5bar
